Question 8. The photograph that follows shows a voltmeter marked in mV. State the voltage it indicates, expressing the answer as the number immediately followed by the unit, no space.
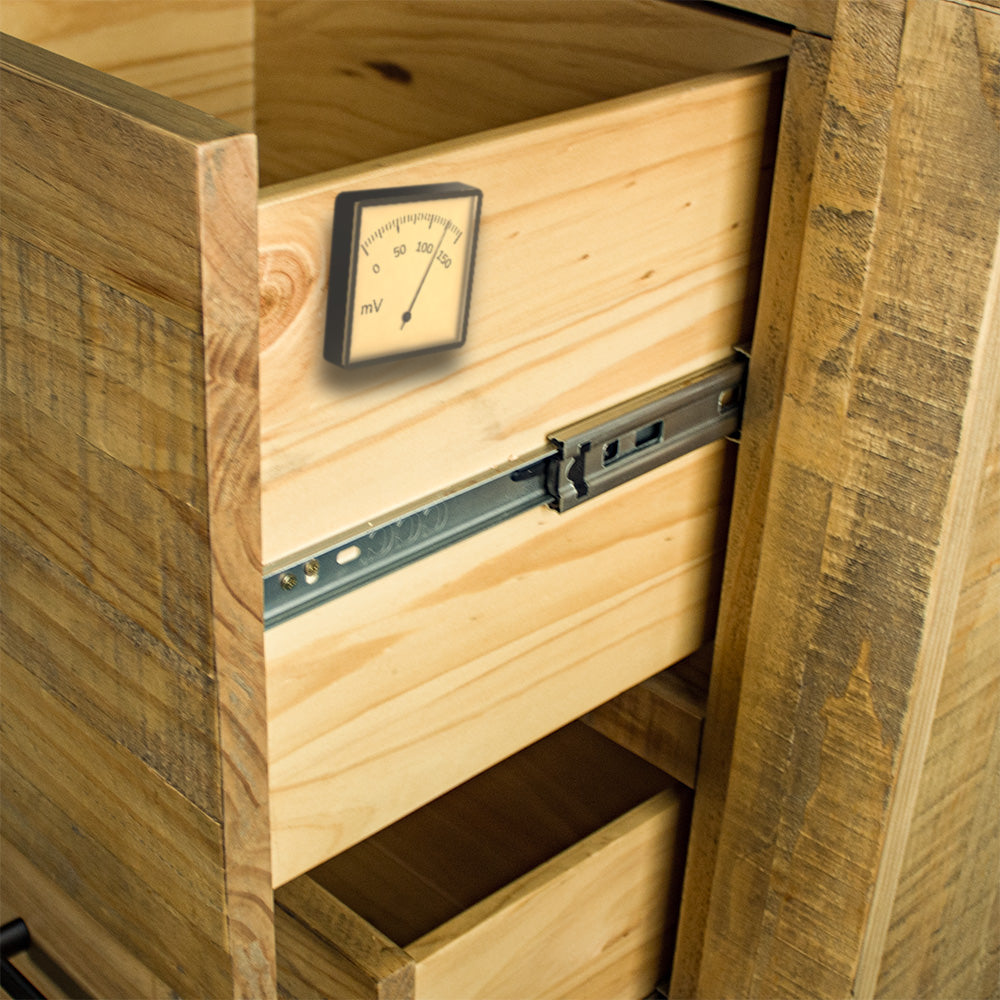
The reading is 125mV
